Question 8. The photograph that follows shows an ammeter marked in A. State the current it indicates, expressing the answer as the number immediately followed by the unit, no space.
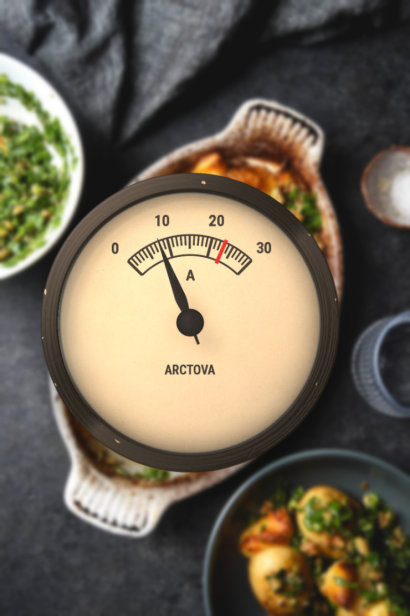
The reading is 8A
